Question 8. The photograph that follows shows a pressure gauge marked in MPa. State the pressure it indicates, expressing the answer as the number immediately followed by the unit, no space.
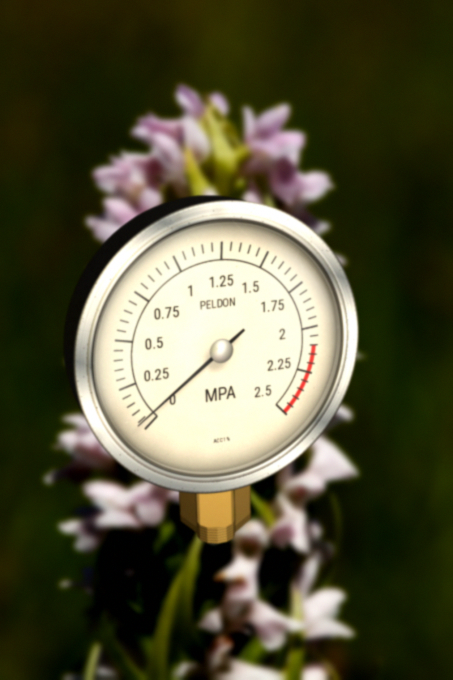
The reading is 0.05MPa
